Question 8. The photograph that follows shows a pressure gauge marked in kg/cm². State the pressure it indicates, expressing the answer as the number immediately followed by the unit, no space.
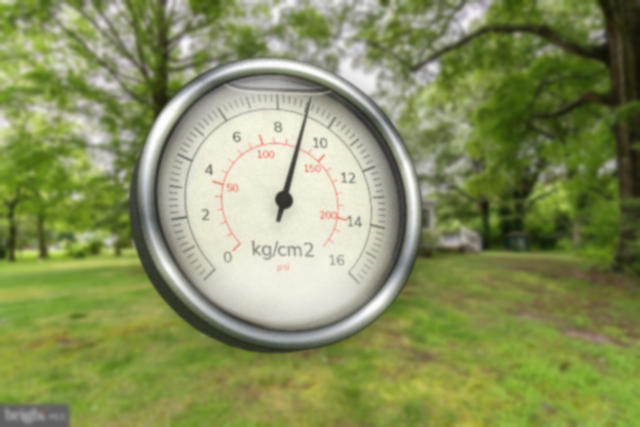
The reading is 9kg/cm²
